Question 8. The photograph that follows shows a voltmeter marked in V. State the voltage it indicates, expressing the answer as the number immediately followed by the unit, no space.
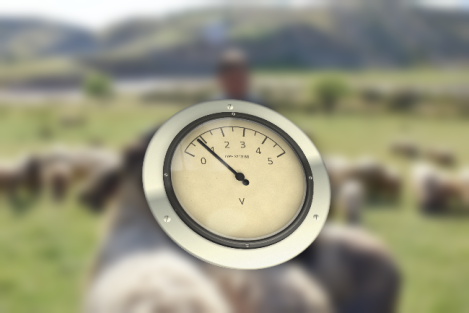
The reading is 0.75V
